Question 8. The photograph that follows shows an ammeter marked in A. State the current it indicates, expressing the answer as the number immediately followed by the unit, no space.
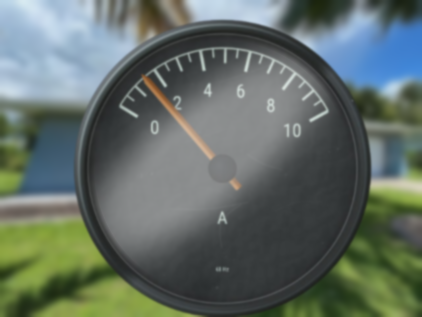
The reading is 1.5A
